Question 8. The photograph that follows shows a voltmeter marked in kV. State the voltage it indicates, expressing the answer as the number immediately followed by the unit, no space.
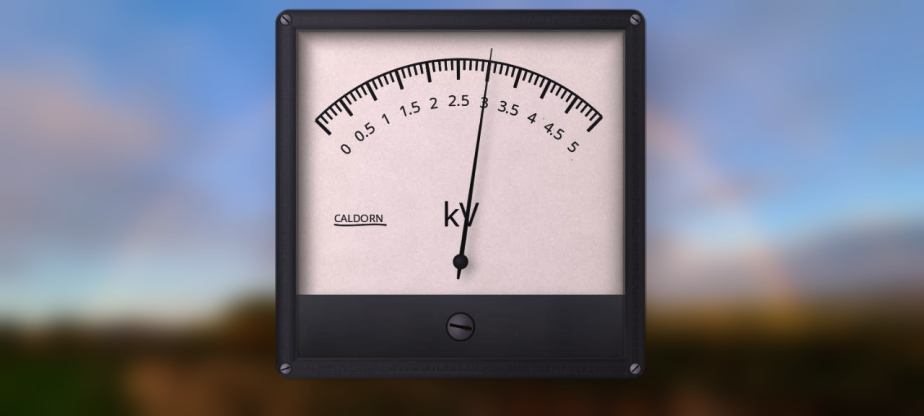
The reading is 3kV
